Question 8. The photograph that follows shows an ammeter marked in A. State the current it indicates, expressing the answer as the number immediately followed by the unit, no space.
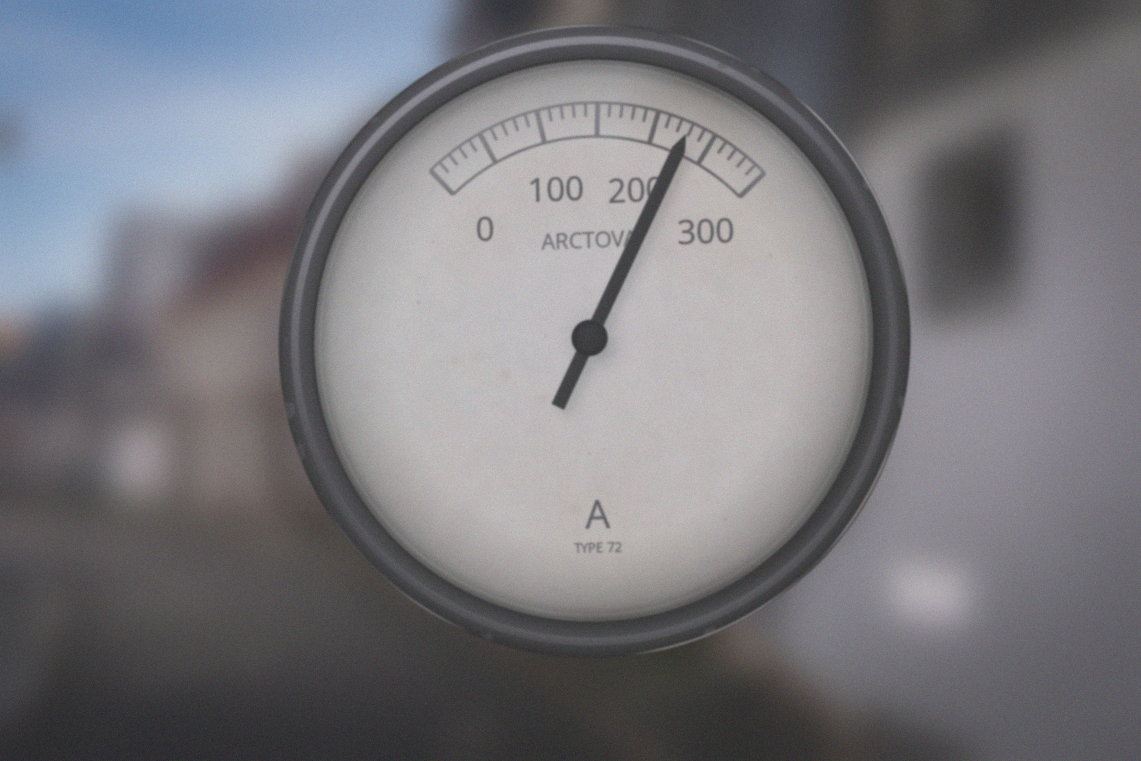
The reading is 230A
